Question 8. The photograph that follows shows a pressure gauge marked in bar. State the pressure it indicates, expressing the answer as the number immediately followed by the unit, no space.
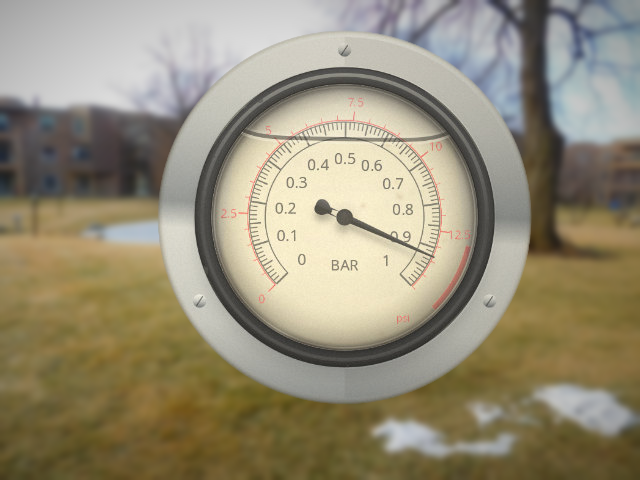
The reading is 0.92bar
